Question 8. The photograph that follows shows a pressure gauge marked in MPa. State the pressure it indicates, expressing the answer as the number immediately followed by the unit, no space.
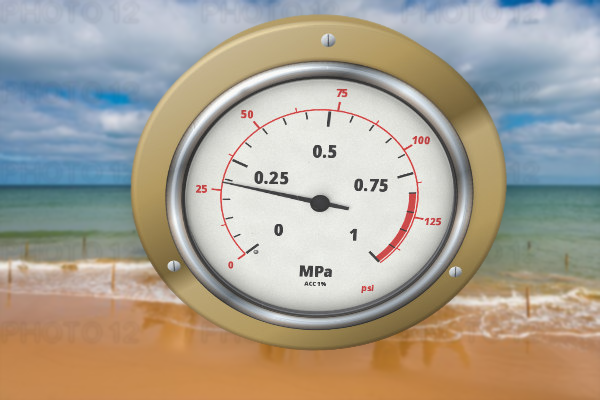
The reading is 0.2MPa
